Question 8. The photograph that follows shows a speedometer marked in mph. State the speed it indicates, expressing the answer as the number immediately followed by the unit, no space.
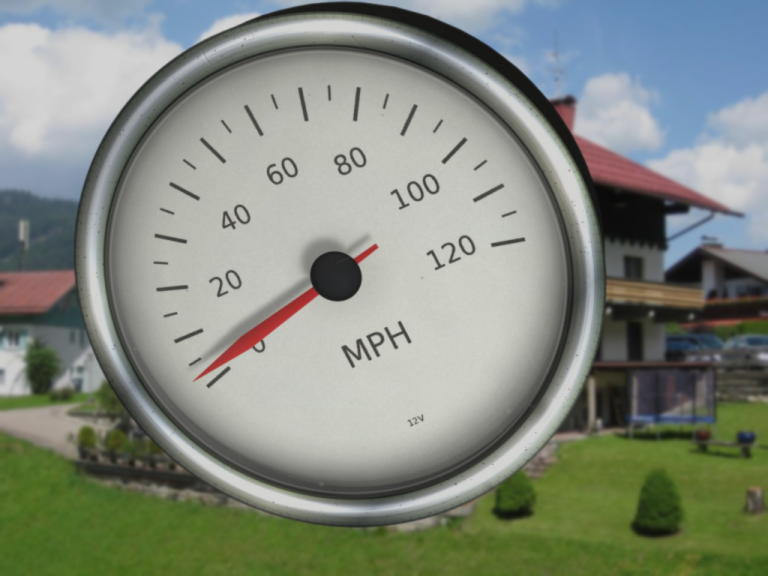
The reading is 2.5mph
